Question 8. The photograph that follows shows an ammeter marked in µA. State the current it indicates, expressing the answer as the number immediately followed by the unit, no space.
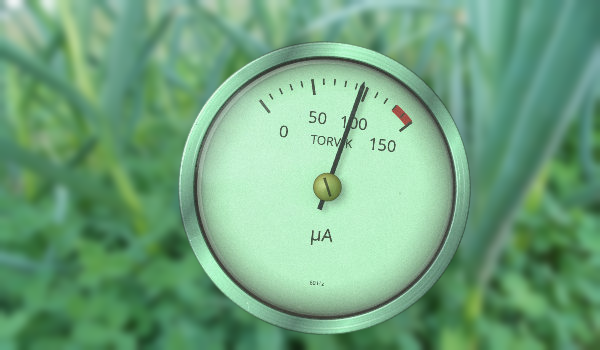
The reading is 95µA
